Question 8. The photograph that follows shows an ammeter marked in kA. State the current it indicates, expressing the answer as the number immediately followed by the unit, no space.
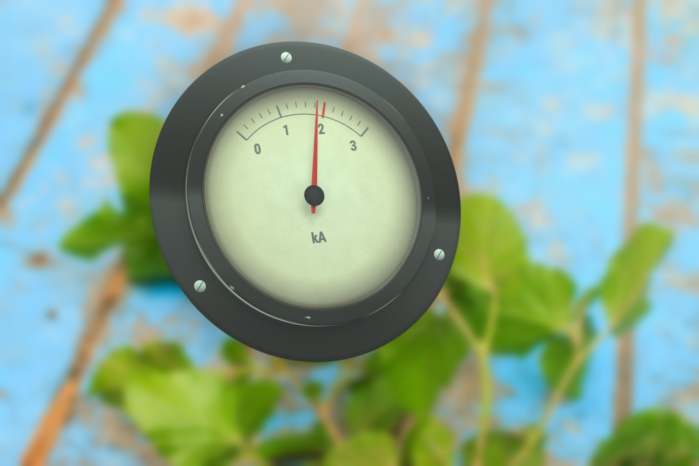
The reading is 1.8kA
